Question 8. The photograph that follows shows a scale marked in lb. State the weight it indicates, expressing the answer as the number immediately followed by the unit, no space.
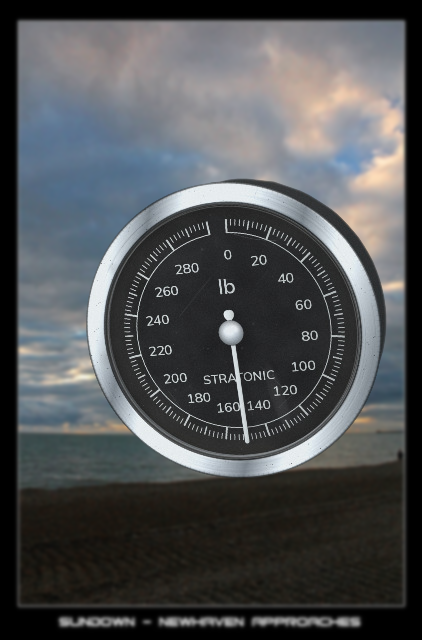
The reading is 150lb
